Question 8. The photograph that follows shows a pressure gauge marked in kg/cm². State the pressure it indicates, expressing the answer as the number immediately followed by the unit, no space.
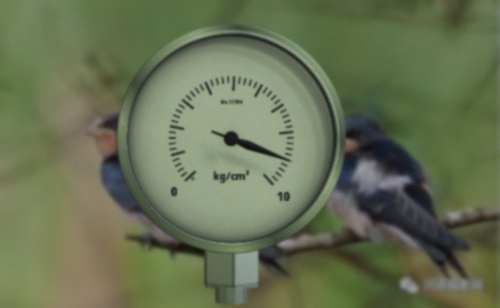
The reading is 9kg/cm²
